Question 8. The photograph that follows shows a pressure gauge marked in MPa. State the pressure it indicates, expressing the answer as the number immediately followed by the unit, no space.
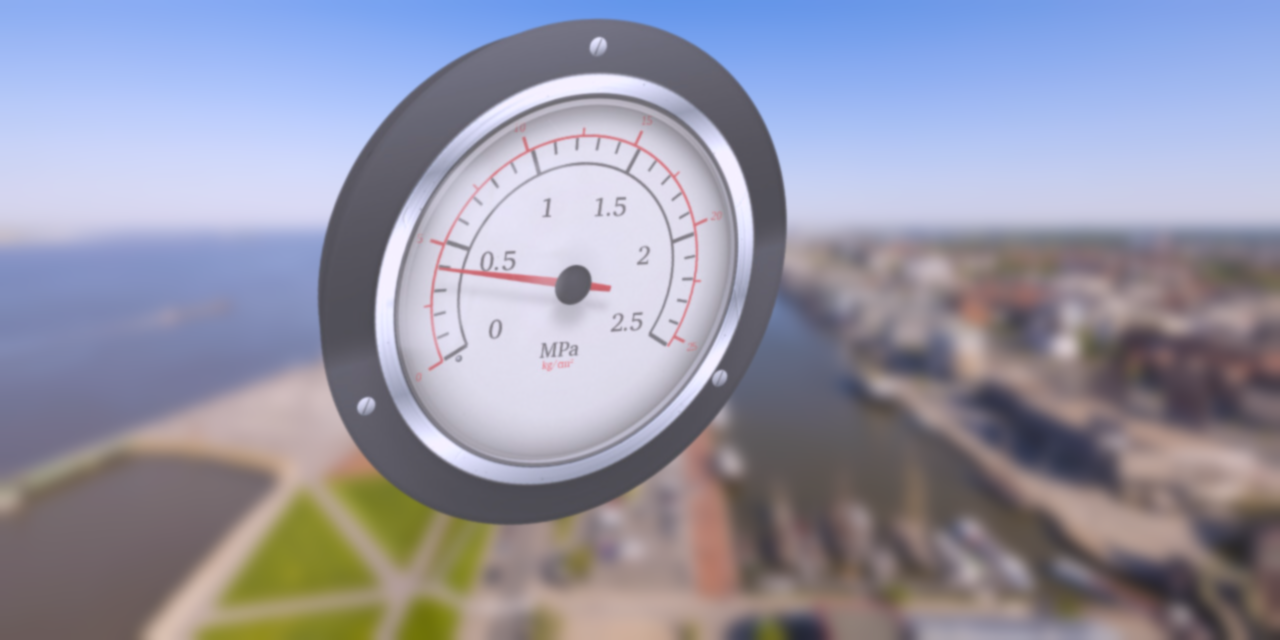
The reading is 0.4MPa
